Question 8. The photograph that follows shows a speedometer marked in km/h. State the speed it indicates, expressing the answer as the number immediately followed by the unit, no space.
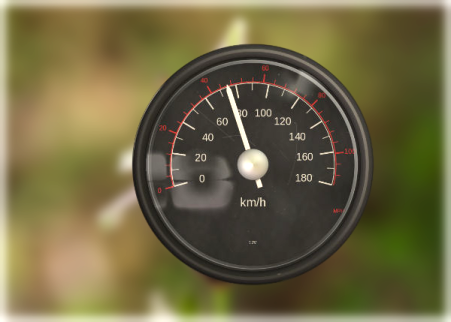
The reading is 75km/h
